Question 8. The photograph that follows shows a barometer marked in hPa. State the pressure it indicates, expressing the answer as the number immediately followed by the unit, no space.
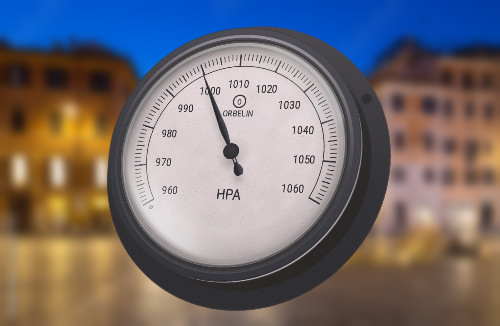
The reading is 1000hPa
